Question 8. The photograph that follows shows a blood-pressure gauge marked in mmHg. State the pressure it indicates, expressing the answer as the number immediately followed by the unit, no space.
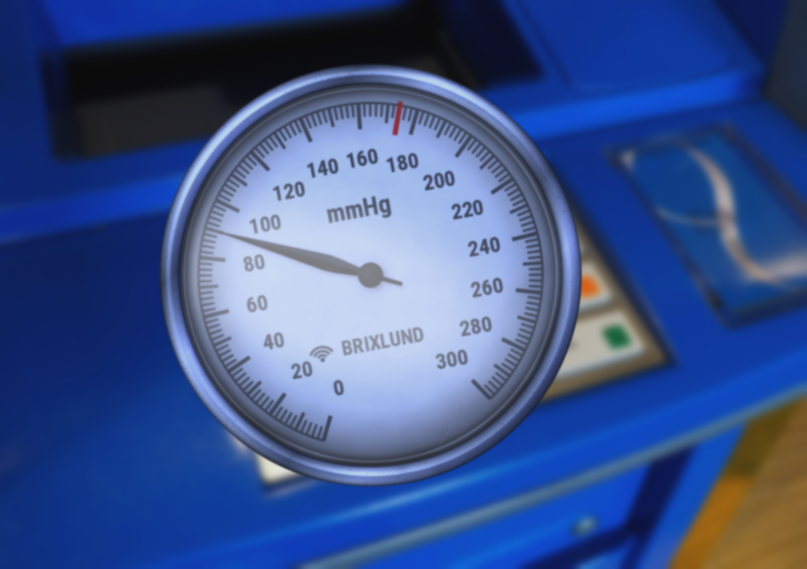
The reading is 90mmHg
